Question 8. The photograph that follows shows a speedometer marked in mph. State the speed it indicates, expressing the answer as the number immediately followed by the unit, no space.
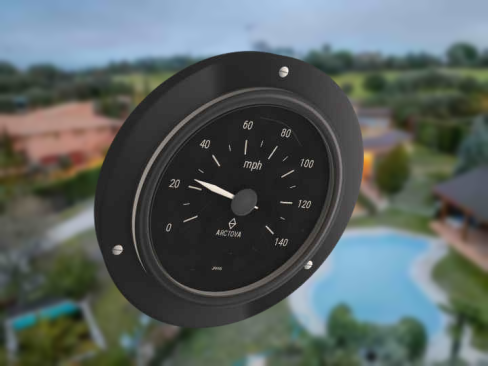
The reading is 25mph
